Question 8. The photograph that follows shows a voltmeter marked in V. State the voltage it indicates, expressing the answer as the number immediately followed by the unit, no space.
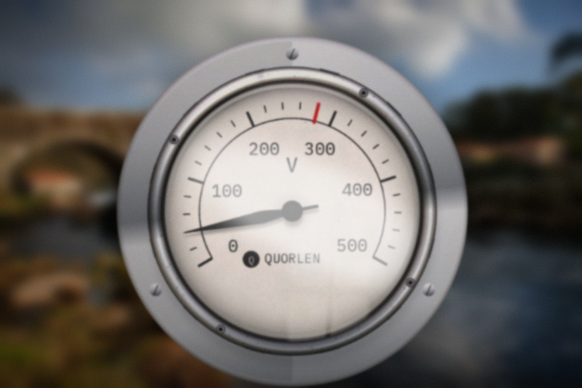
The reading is 40V
